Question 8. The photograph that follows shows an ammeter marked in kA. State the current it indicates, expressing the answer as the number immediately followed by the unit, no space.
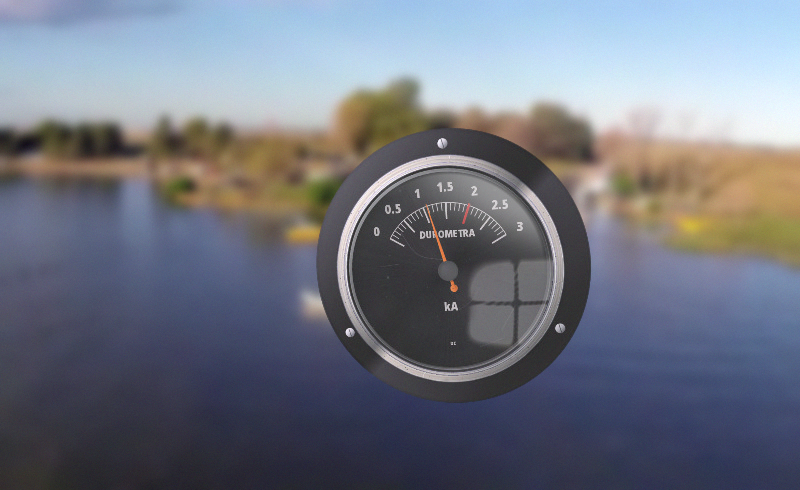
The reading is 1.1kA
